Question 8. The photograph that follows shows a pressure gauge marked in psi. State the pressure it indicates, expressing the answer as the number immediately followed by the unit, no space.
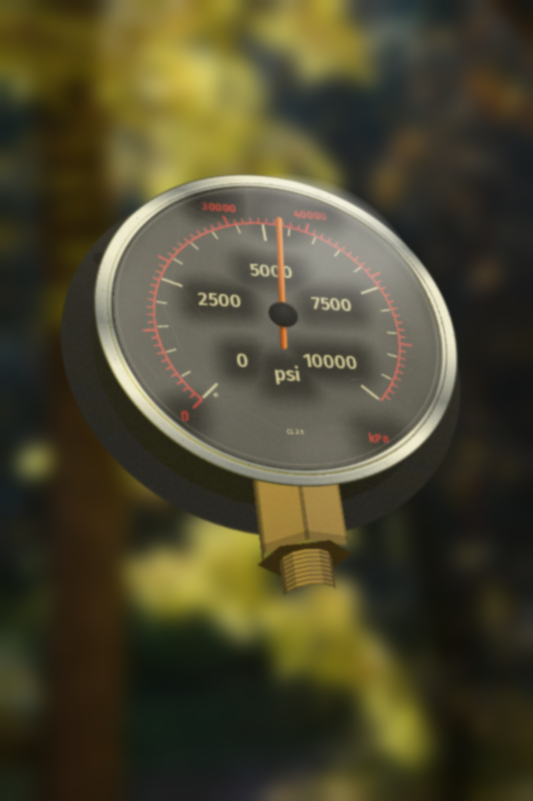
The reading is 5250psi
